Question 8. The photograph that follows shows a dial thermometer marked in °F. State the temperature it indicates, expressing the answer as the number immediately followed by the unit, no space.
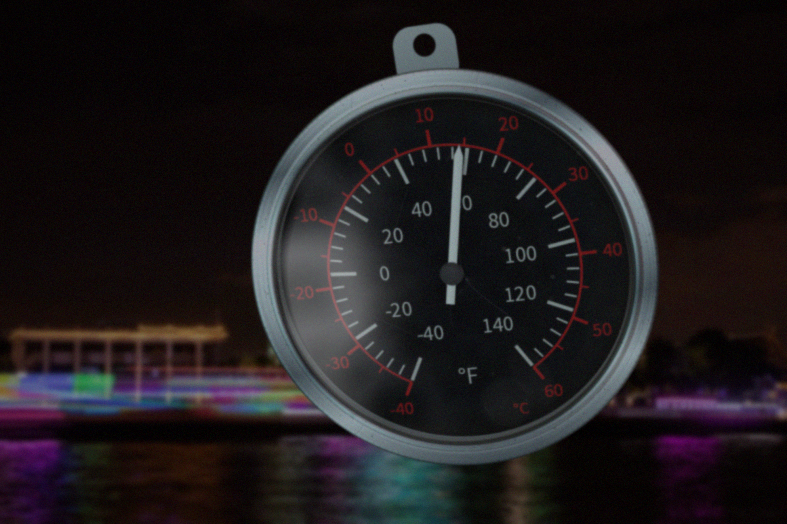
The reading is 58°F
